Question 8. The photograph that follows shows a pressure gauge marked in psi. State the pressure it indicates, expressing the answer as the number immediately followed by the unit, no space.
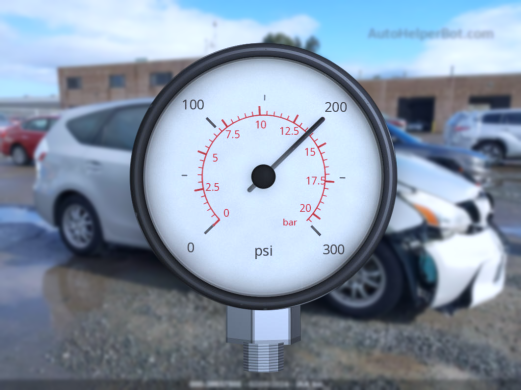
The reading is 200psi
